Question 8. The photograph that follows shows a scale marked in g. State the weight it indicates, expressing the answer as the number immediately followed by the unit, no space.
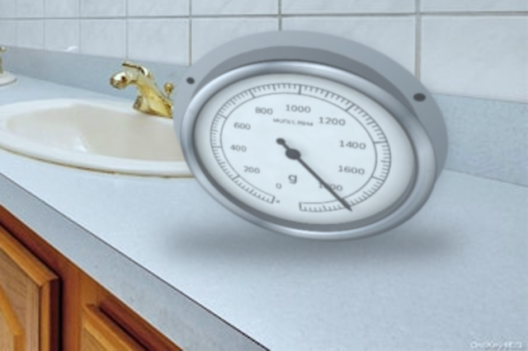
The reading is 1800g
